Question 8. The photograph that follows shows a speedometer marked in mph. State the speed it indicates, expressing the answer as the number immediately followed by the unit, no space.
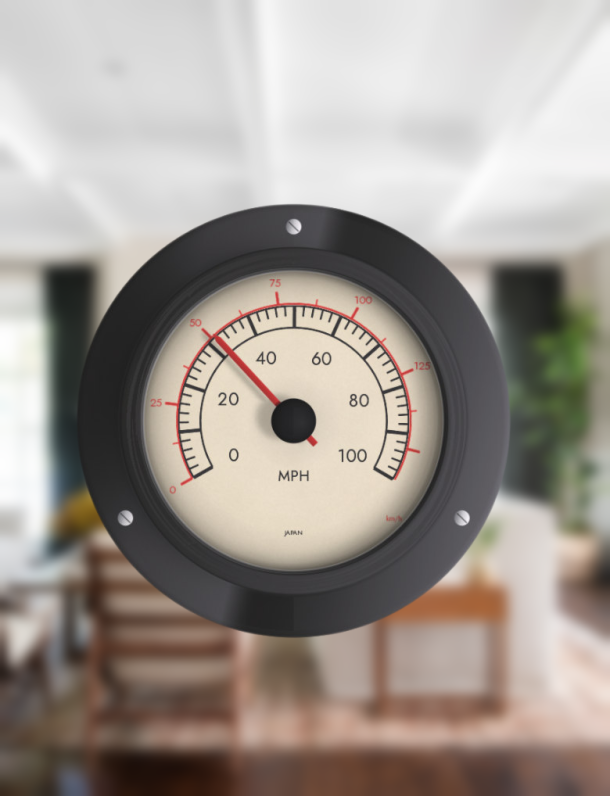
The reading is 32mph
